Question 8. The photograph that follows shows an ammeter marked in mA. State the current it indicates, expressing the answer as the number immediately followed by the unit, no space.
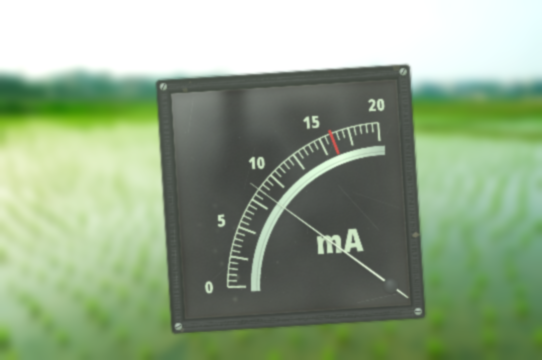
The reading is 8.5mA
